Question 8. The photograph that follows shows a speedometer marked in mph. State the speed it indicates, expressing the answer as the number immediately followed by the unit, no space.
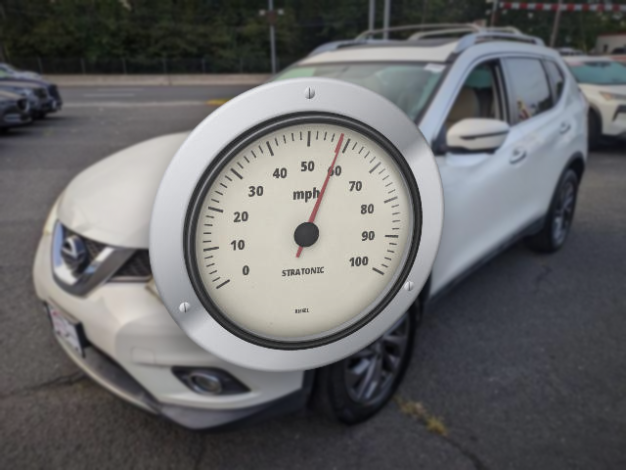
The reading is 58mph
